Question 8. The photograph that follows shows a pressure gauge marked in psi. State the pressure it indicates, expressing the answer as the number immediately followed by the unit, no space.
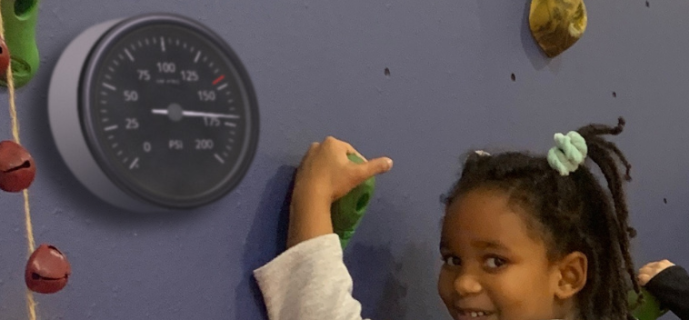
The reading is 170psi
